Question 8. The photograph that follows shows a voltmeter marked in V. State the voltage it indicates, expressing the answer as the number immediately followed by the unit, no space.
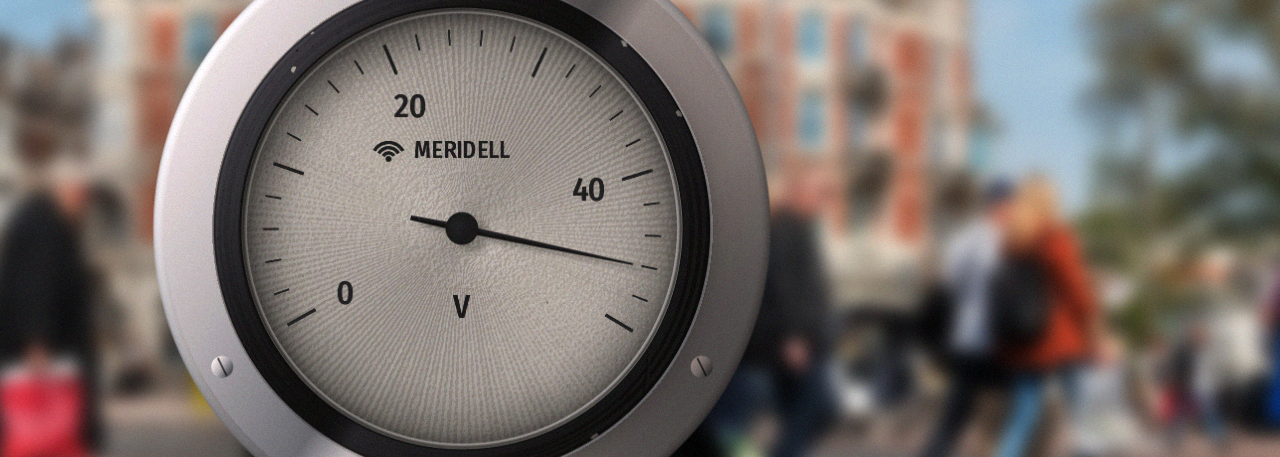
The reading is 46V
